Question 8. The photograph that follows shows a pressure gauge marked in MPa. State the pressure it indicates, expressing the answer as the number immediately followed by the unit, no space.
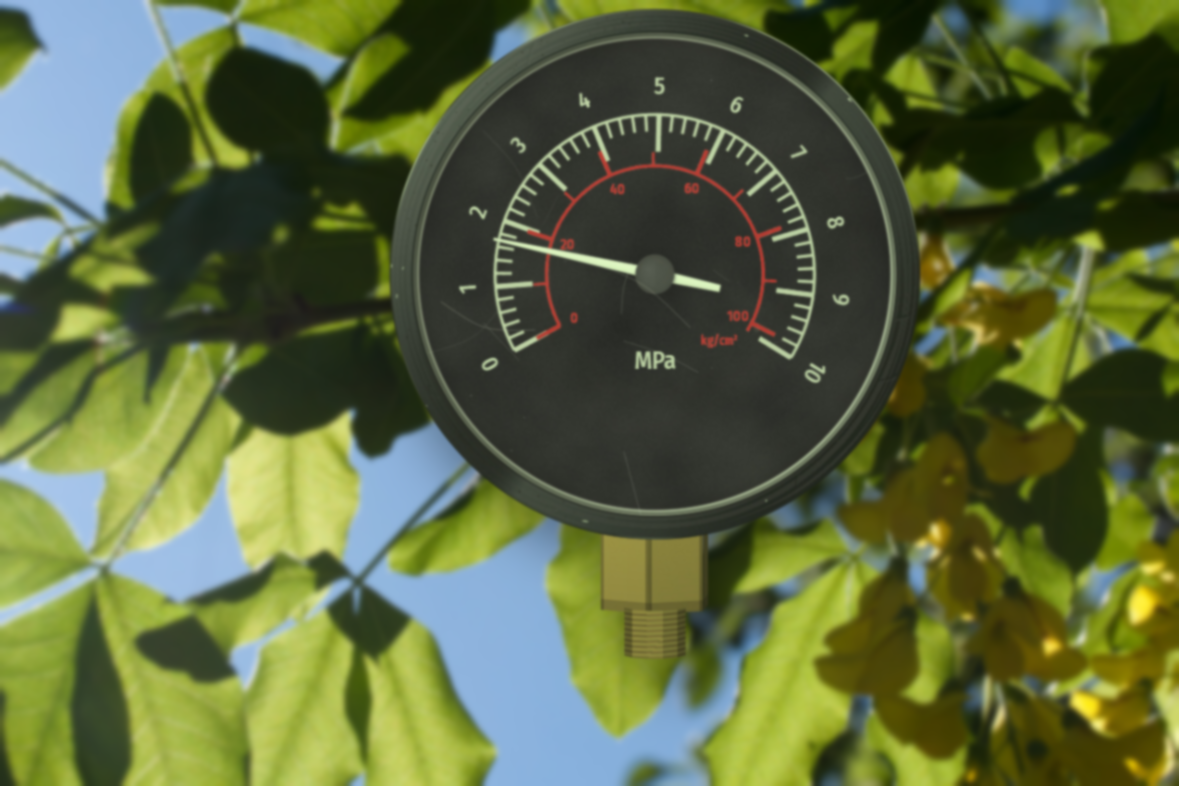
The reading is 1.7MPa
